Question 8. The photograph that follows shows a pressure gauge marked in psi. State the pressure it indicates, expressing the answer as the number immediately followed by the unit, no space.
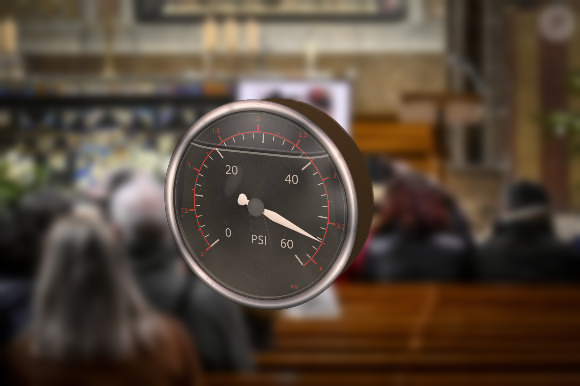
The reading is 54psi
